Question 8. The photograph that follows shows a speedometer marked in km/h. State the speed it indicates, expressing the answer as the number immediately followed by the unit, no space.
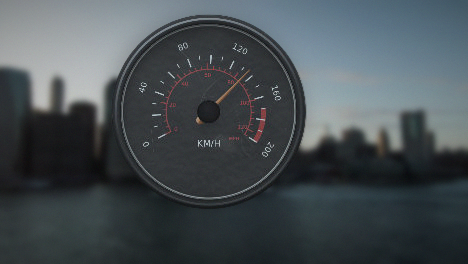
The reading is 135km/h
